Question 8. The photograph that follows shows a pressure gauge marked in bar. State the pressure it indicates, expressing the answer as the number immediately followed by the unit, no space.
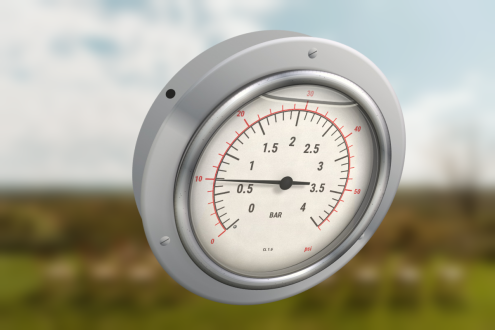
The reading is 0.7bar
